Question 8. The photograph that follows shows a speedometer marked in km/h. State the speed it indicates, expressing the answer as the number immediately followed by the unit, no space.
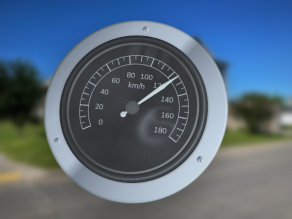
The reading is 125km/h
